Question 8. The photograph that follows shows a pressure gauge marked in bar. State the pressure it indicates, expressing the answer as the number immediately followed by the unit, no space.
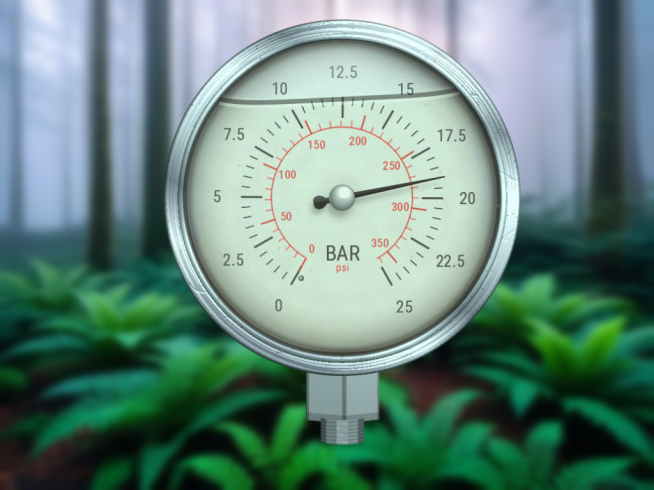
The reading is 19bar
